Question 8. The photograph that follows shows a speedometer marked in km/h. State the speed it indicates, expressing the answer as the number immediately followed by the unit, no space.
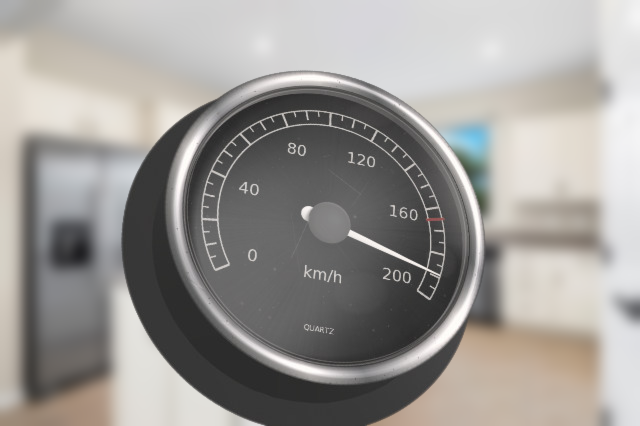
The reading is 190km/h
